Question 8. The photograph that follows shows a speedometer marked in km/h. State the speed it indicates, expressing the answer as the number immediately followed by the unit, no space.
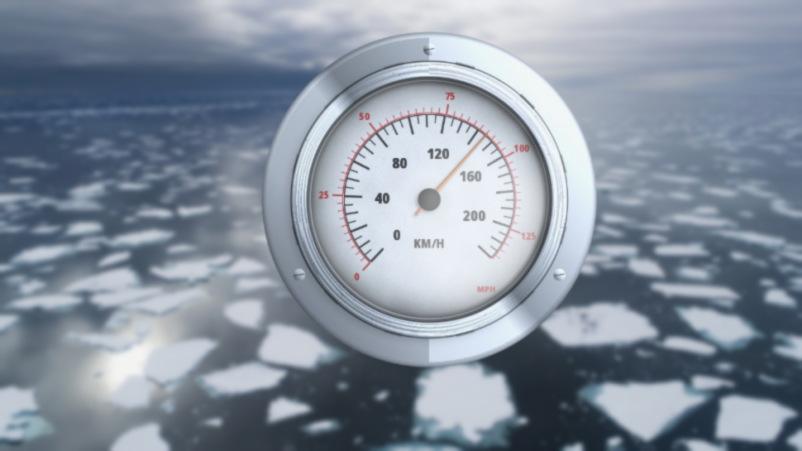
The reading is 145km/h
